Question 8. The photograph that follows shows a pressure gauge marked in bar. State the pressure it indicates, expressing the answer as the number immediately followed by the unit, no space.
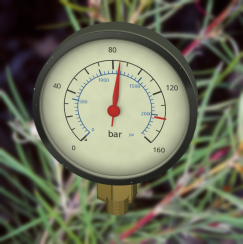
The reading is 85bar
